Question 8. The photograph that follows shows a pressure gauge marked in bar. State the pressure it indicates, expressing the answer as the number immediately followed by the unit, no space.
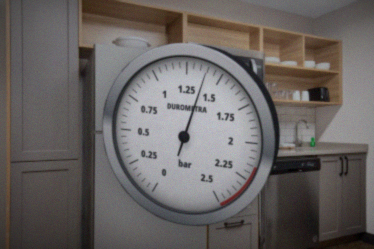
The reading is 1.4bar
